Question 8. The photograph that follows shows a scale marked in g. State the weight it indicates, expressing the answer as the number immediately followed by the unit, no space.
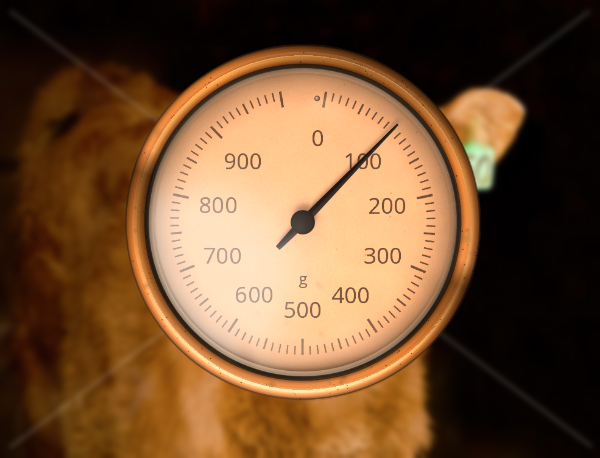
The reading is 100g
